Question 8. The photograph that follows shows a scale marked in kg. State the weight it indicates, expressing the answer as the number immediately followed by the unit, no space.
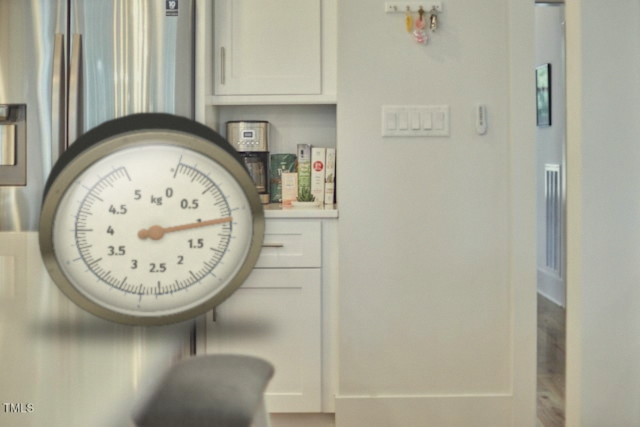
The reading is 1kg
